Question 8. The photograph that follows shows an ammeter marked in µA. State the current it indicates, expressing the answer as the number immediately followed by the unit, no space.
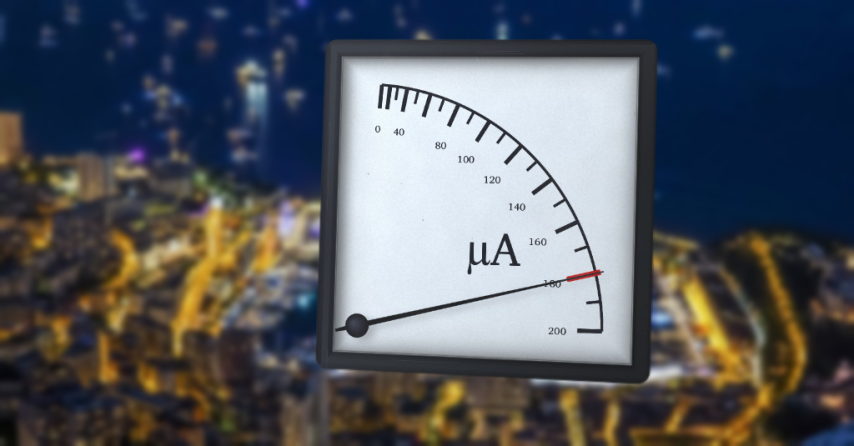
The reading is 180µA
